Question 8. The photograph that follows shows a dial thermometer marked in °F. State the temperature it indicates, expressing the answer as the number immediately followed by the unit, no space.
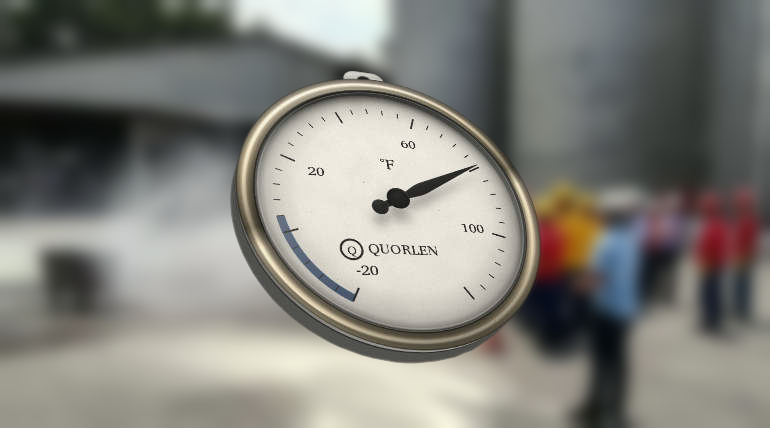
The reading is 80°F
